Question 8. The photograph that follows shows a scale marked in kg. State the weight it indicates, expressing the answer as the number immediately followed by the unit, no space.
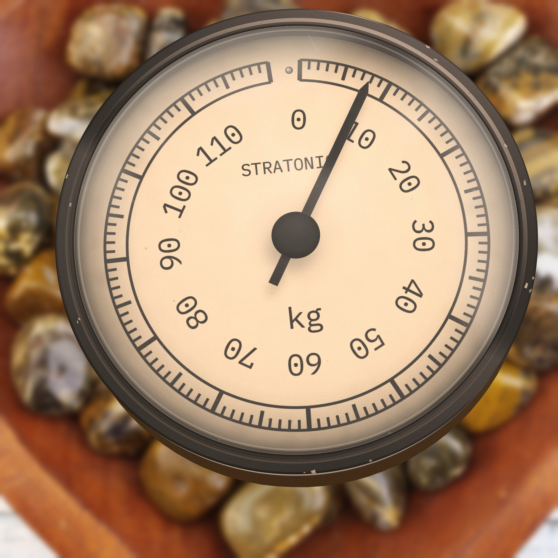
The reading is 8kg
